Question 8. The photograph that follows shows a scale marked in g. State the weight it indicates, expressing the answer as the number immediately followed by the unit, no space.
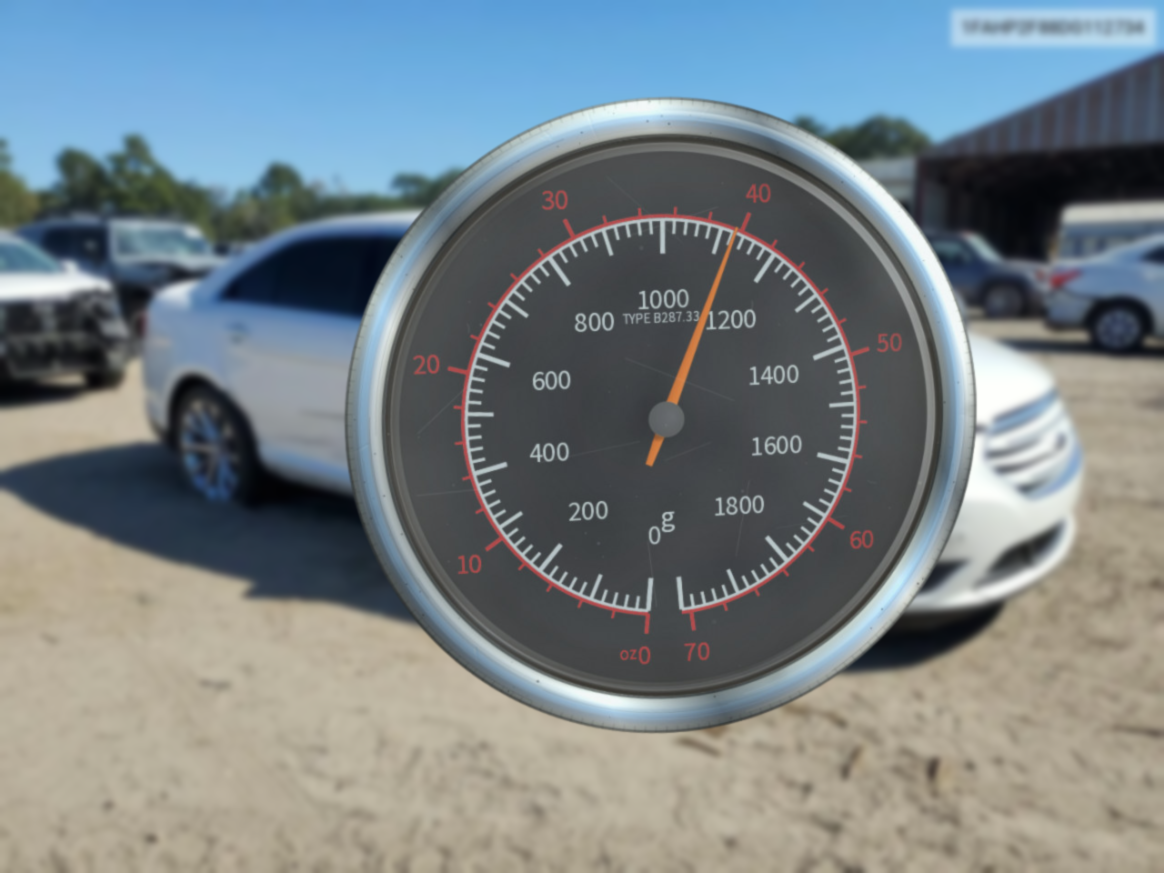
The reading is 1120g
